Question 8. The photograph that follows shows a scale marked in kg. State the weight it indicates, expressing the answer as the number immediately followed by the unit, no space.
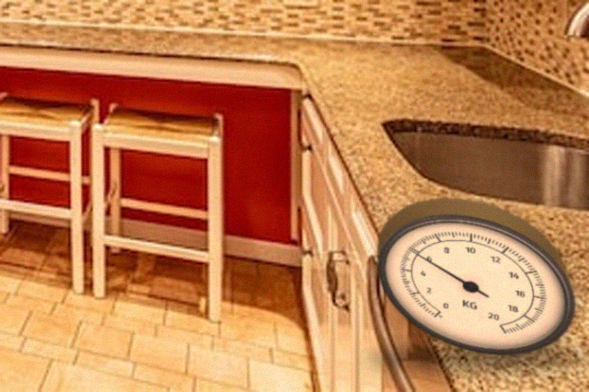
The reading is 6kg
